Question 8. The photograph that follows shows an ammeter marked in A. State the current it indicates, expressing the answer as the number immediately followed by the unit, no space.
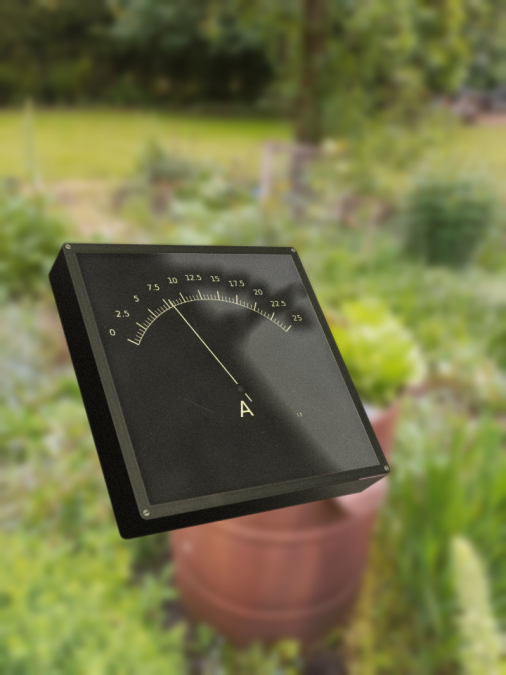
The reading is 7.5A
